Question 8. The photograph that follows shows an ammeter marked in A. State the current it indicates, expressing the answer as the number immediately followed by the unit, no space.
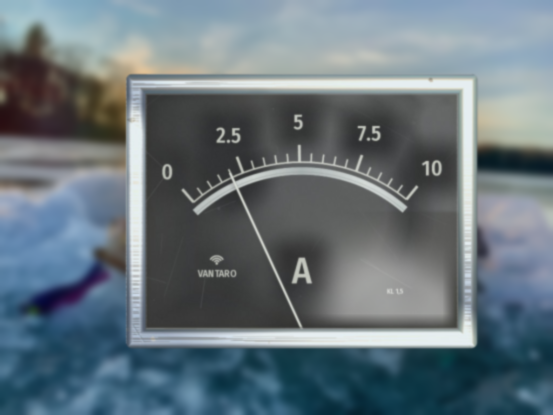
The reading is 2A
